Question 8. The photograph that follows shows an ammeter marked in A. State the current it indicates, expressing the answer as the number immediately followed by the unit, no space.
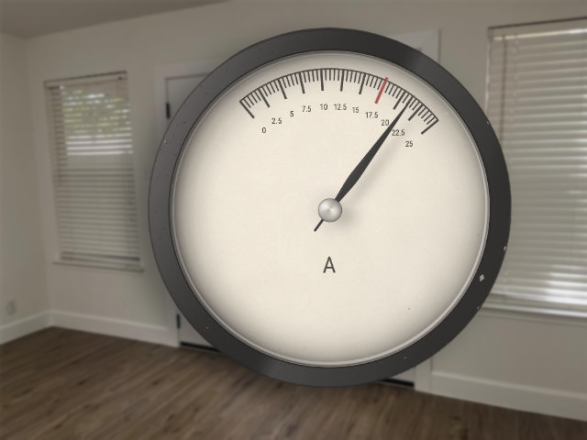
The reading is 21A
